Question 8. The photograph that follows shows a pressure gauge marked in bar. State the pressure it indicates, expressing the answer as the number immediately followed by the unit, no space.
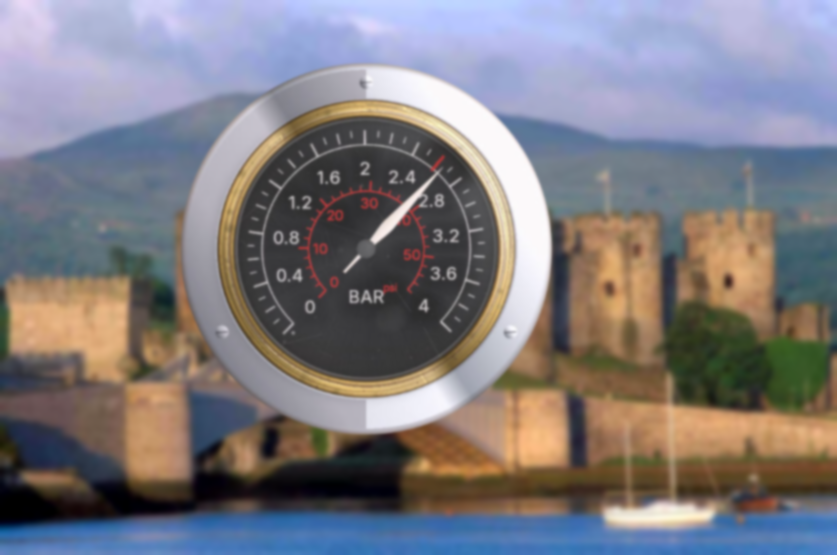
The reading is 2.65bar
